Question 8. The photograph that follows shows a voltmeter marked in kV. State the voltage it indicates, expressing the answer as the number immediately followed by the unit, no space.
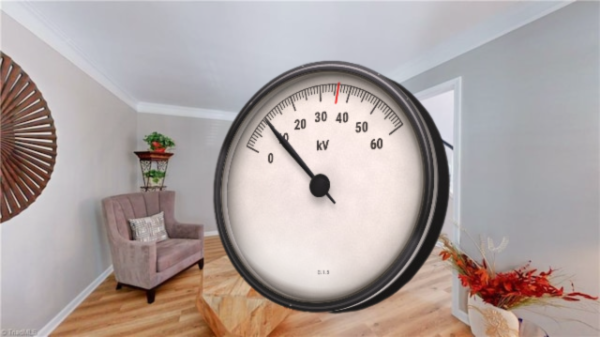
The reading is 10kV
